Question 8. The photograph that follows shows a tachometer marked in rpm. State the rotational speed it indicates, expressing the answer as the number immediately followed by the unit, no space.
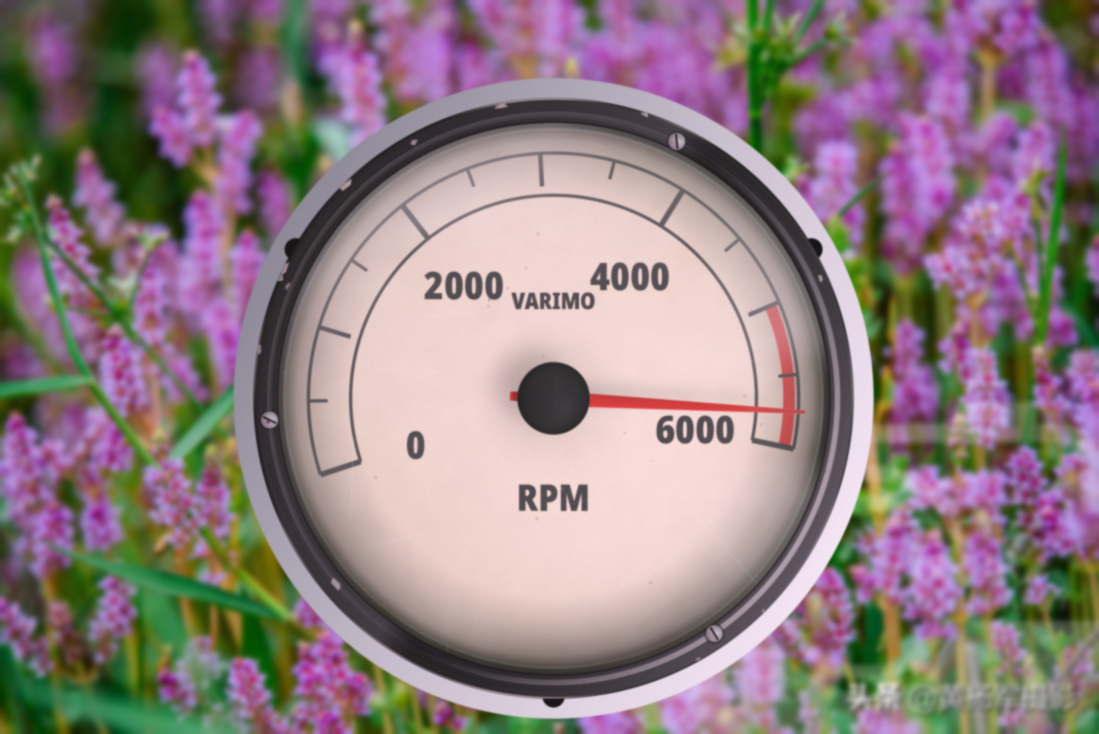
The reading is 5750rpm
